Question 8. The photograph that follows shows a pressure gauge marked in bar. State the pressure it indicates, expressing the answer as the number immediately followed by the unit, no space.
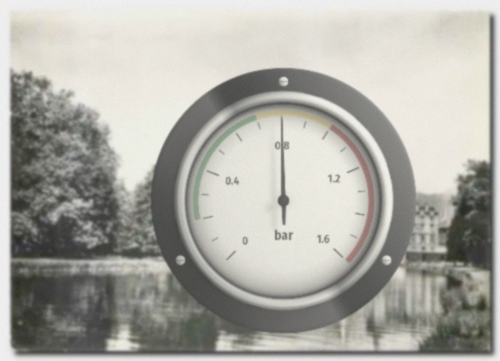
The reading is 0.8bar
